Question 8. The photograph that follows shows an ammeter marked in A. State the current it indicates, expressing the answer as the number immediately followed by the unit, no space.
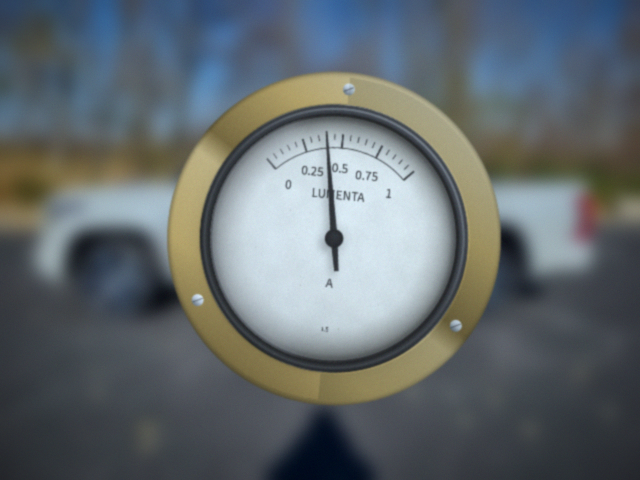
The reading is 0.4A
